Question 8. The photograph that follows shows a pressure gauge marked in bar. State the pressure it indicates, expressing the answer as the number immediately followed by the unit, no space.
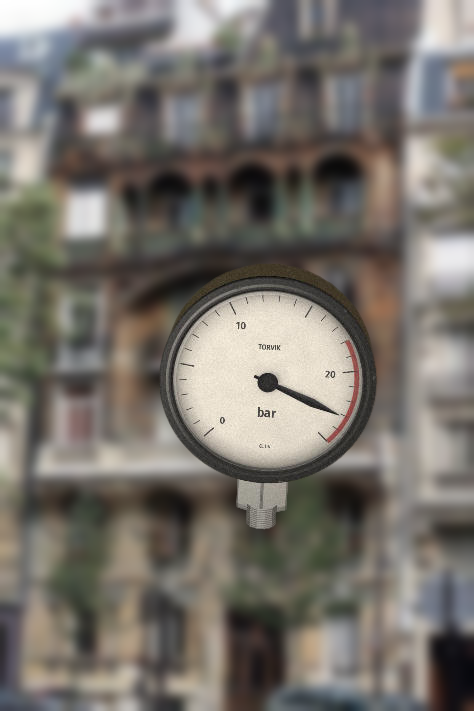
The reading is 23bar
